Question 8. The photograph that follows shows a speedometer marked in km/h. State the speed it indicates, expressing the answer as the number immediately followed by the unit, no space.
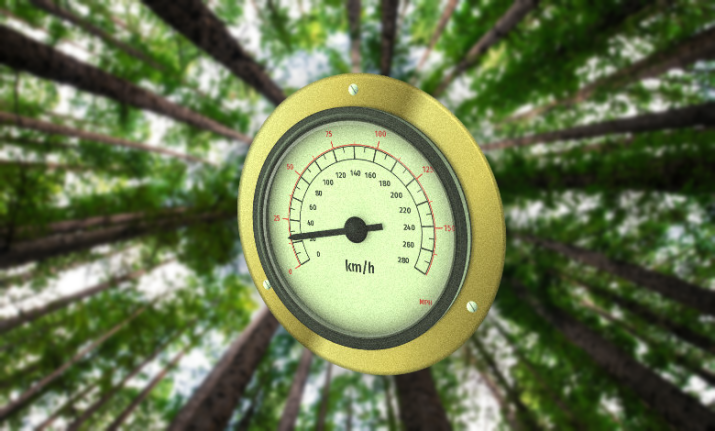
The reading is 25km/h
